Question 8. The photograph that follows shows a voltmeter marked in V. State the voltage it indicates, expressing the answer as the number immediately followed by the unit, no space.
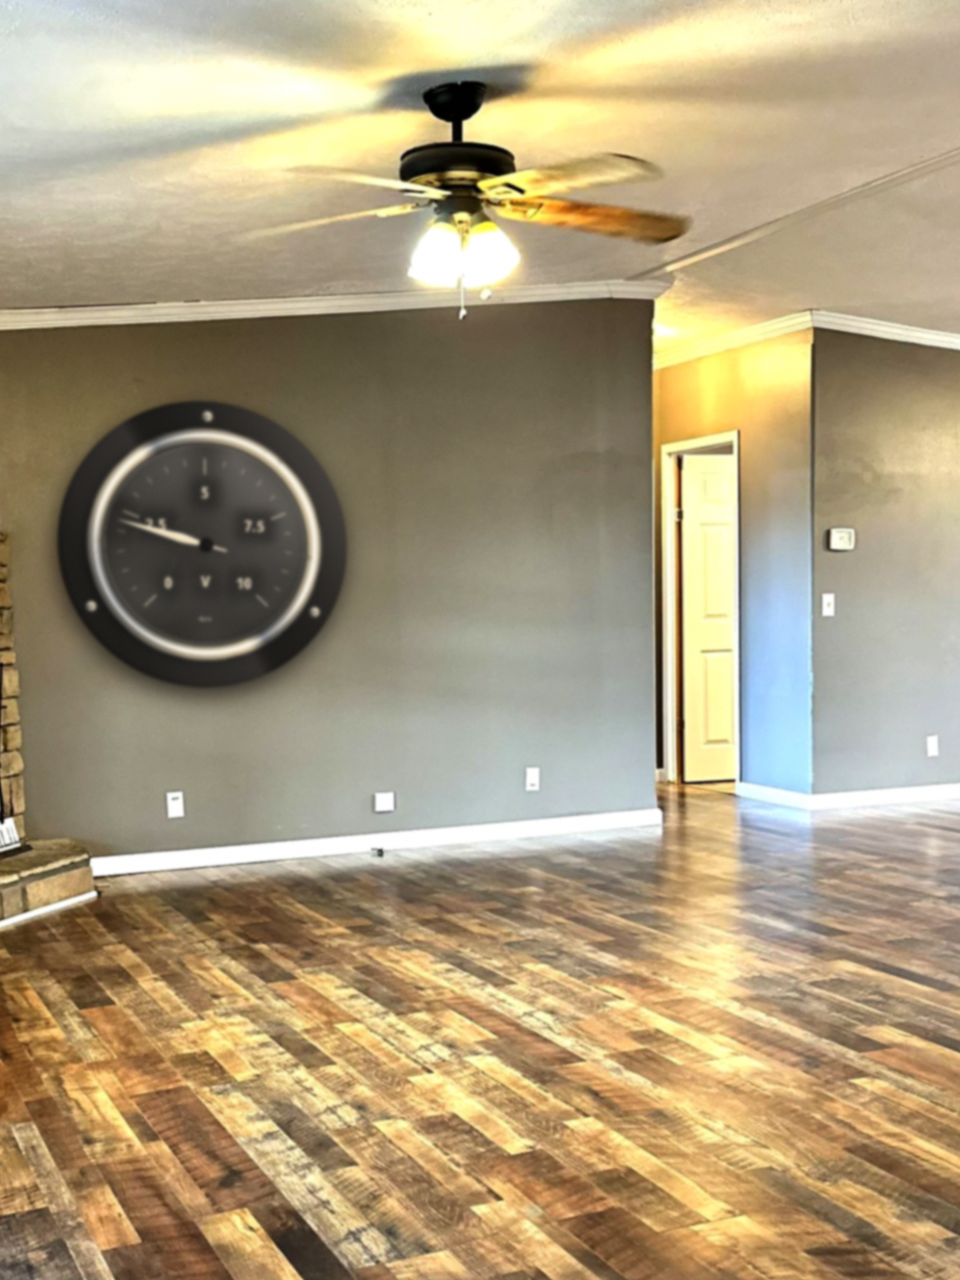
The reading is 2.25V
